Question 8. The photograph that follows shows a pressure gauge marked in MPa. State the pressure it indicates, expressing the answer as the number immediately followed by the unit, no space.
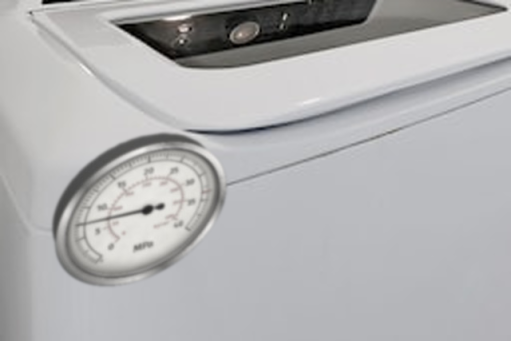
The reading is 7.5MPa
